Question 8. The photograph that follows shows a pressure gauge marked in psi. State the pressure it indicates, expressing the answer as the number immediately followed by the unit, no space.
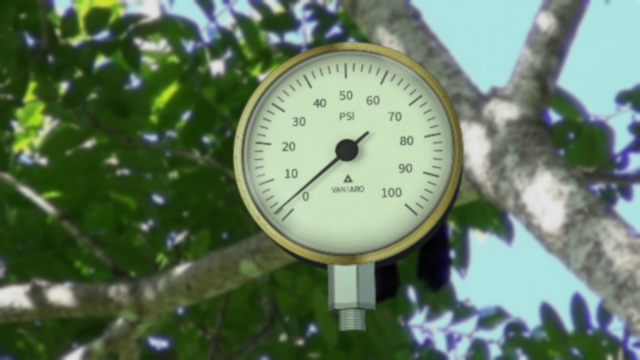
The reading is 2psi
